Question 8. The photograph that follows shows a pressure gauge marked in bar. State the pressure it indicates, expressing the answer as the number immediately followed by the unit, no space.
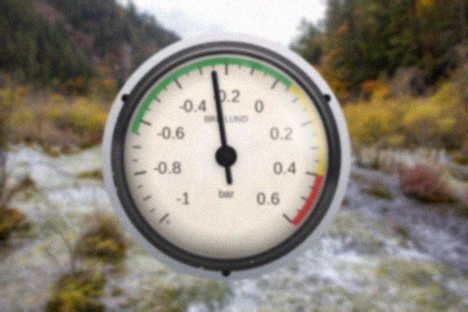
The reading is -0.25bar
